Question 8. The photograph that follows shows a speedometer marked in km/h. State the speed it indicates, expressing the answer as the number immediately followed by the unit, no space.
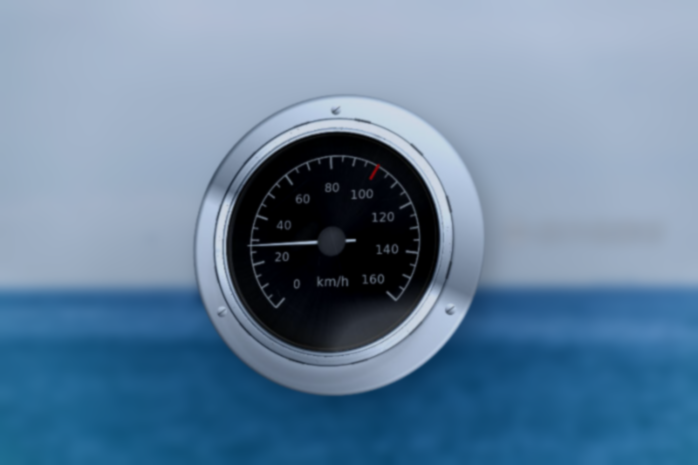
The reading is 27.5km/h
